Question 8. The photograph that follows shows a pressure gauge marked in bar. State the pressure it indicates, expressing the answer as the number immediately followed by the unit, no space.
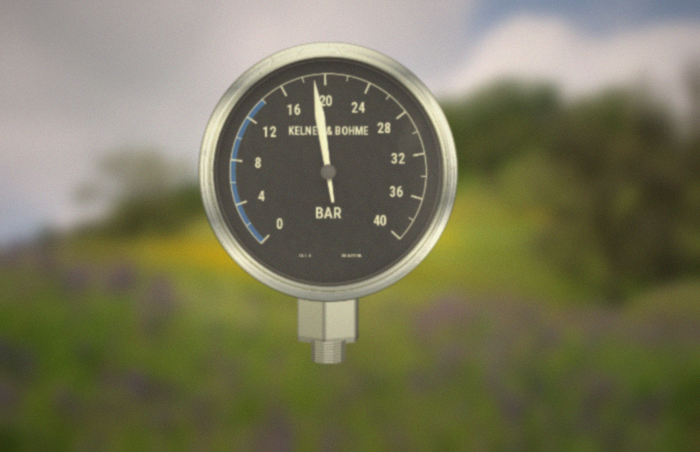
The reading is 19bar
